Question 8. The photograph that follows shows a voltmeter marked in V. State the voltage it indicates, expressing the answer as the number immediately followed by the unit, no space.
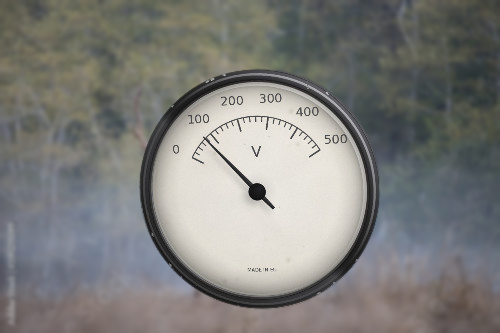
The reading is 80V
